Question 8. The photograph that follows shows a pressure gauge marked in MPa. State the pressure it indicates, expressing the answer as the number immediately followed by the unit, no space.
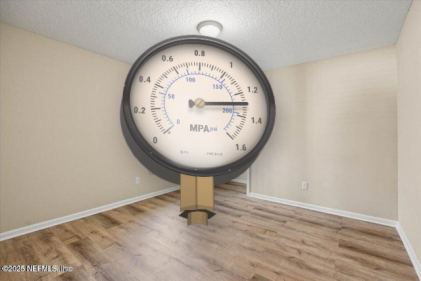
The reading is 1.3MPa
